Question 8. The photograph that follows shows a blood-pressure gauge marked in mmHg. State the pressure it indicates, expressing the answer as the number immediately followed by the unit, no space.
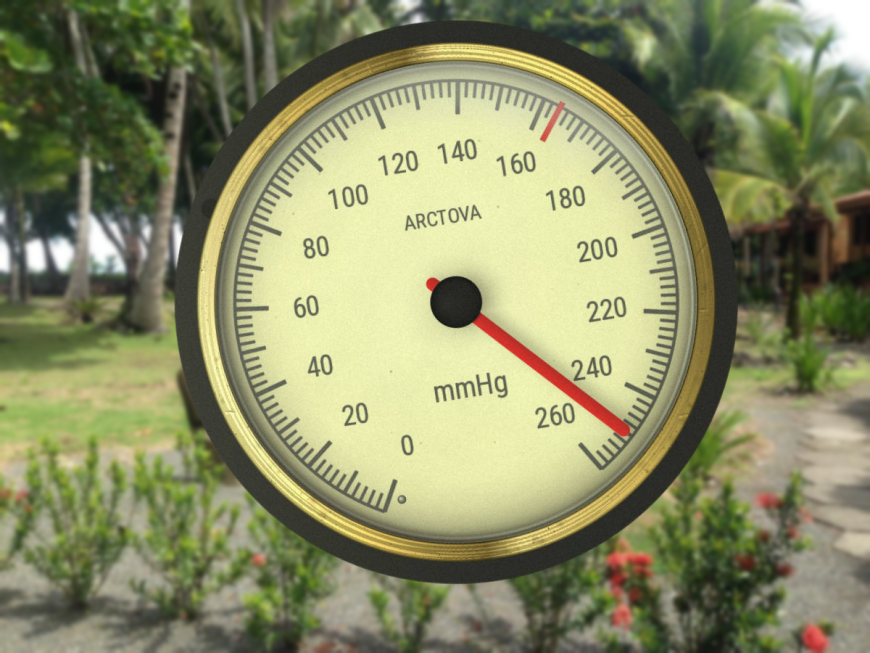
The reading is 250mmHg
